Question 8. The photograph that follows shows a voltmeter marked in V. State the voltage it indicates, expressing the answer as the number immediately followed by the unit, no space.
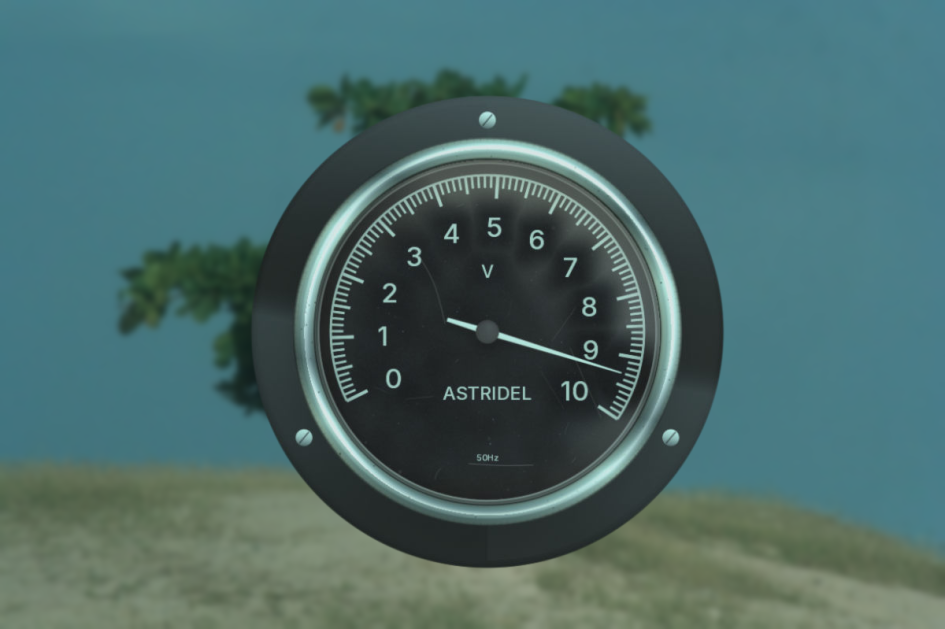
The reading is 9.3V
